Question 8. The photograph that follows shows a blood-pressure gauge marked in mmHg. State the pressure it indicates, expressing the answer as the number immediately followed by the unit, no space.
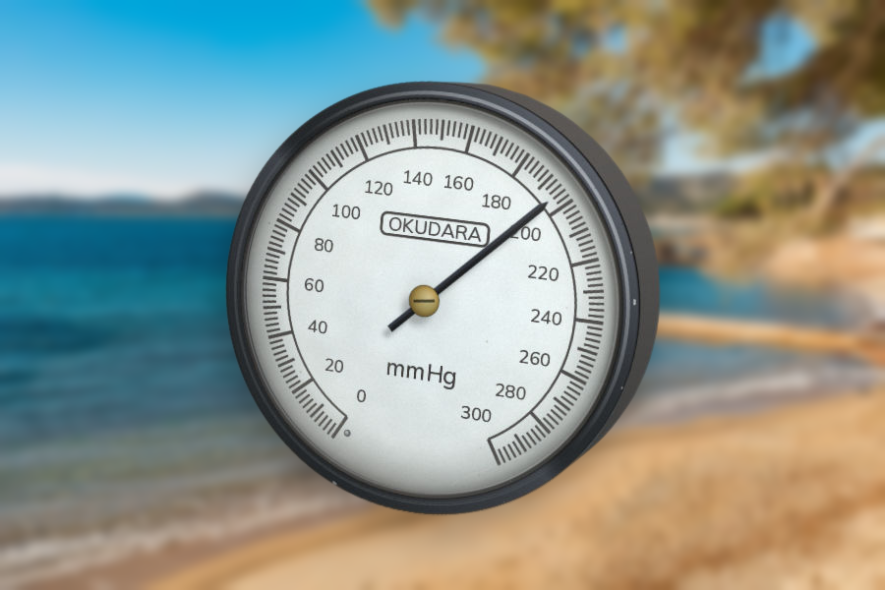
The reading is 196mmHg
